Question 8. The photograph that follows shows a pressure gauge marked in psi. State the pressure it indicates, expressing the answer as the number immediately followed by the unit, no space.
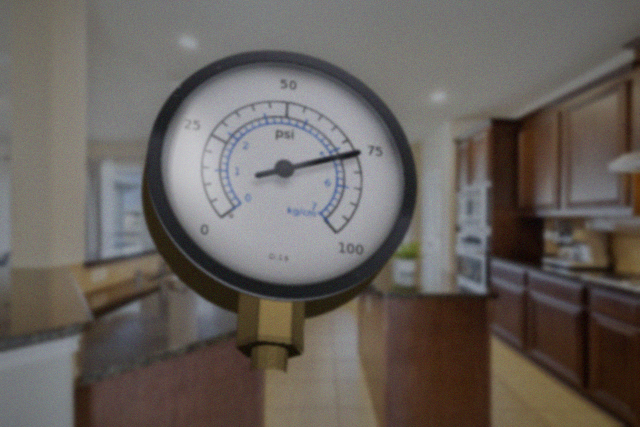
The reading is 75psi
